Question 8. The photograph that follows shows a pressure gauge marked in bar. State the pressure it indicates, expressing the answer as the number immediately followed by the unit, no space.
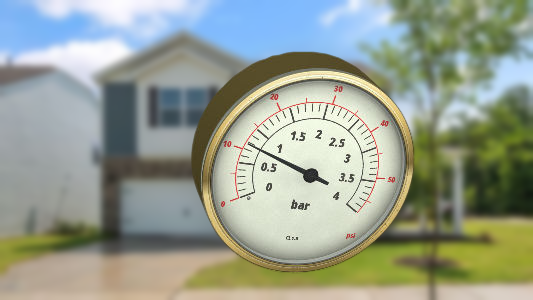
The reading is 0.8bar
